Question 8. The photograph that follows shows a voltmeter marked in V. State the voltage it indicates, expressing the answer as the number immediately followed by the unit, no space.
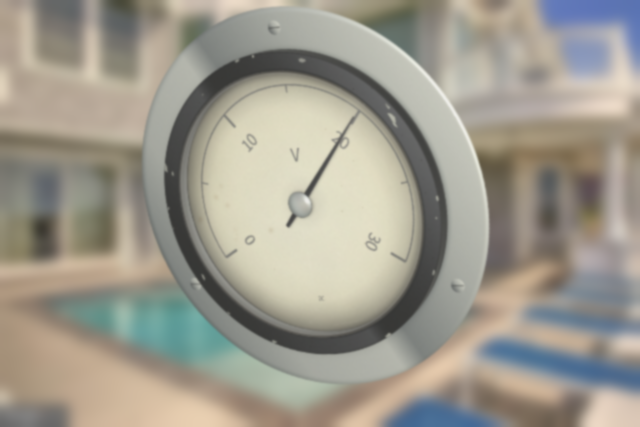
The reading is 20V
